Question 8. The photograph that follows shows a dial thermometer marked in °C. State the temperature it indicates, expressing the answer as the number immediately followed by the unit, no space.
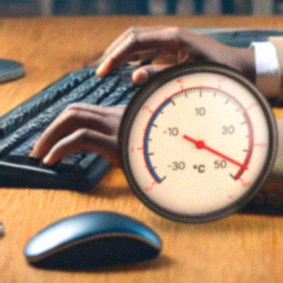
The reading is 45°C
